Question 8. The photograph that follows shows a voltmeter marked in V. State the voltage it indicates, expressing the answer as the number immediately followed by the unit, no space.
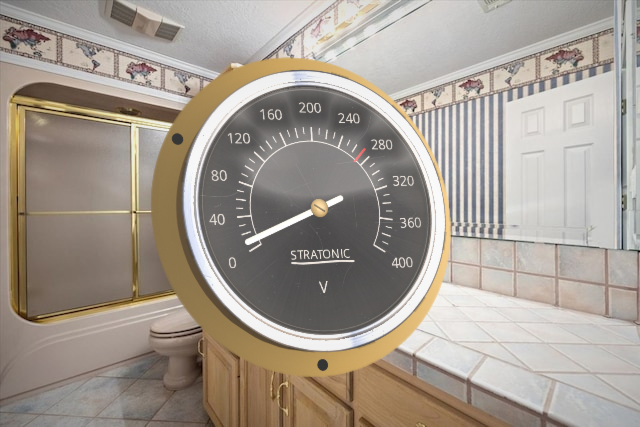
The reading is 10V
